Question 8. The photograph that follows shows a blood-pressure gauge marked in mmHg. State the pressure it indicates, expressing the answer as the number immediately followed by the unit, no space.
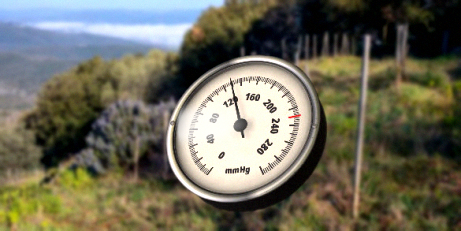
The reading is 130mmHg
